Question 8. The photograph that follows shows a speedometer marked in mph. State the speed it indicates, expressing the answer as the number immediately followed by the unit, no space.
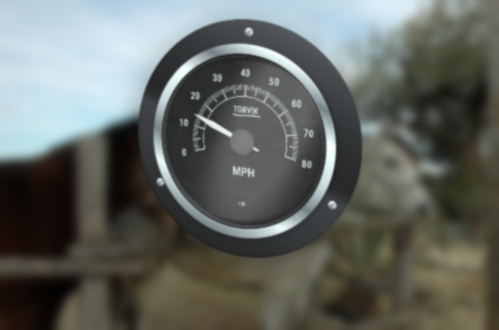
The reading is 15mph
